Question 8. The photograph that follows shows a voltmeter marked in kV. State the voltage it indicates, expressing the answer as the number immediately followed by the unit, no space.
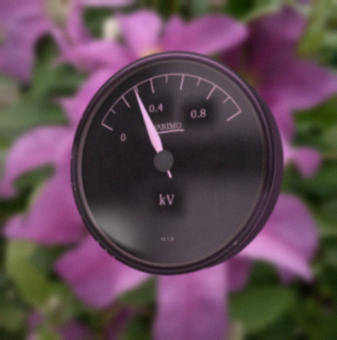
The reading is 0.3kV
